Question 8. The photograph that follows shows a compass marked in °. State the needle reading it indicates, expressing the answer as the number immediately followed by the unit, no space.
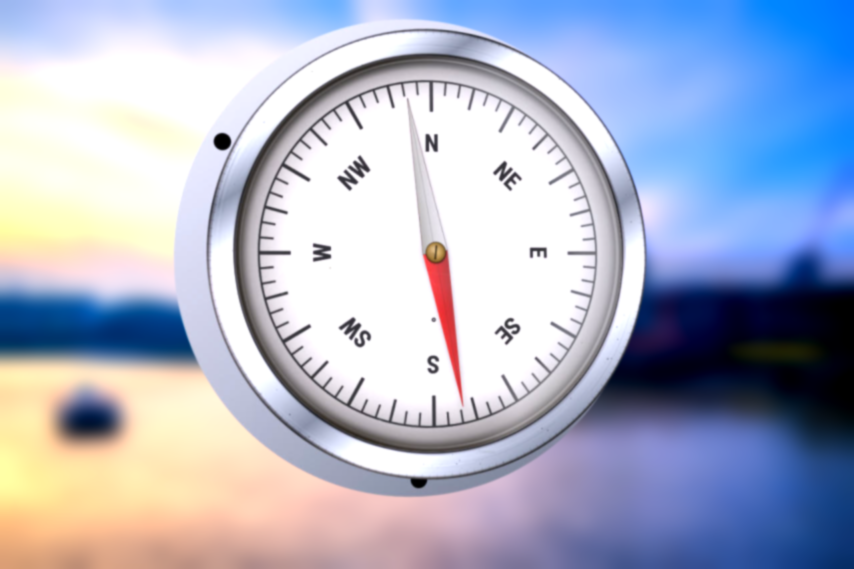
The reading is 170°
